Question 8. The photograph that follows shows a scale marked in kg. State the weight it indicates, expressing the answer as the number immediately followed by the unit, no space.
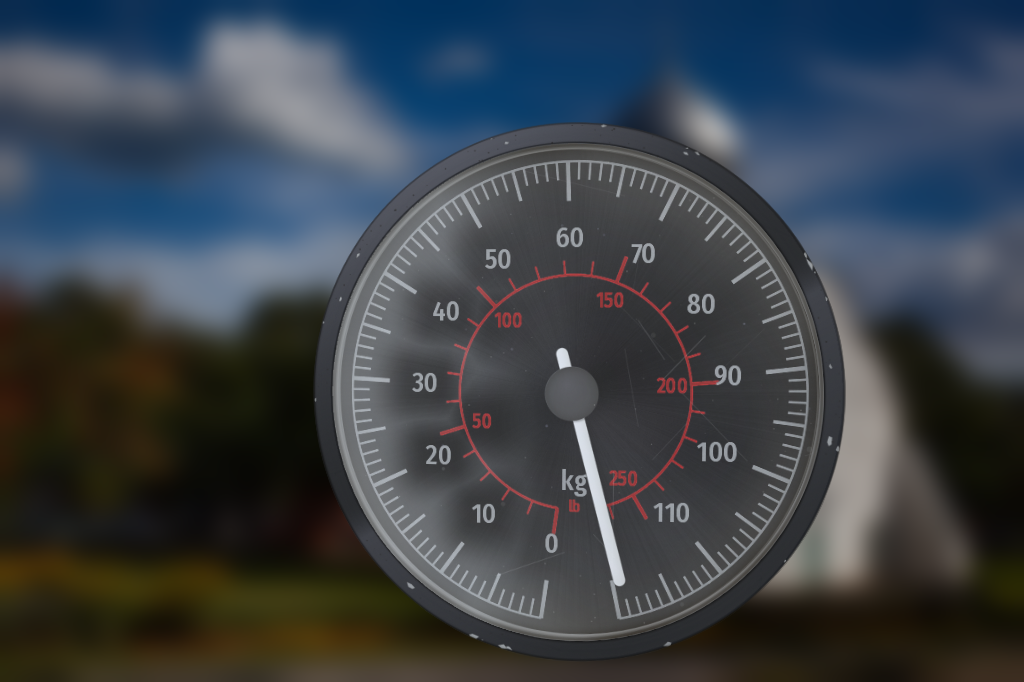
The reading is 119kg
